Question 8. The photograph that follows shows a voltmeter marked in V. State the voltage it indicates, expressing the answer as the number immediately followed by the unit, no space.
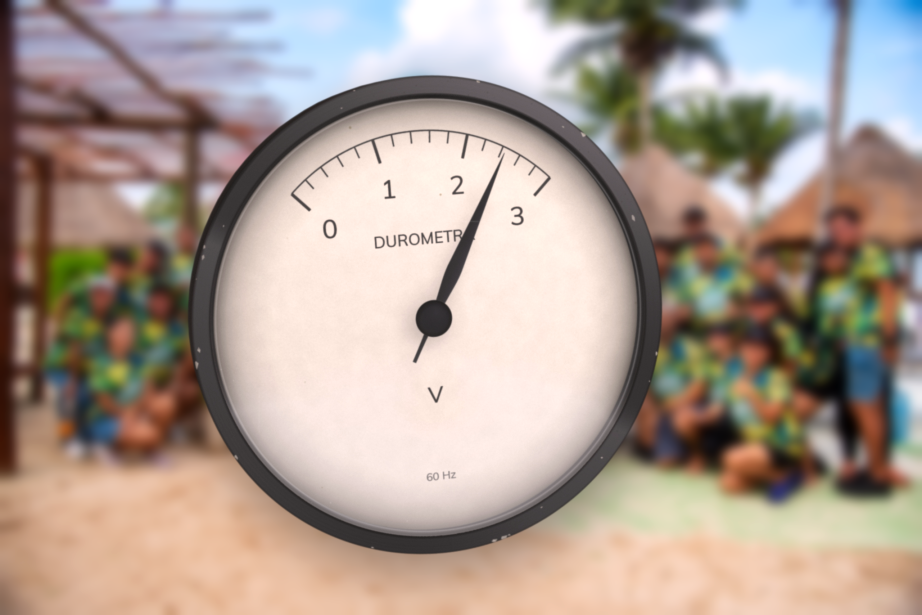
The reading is 2.4V
